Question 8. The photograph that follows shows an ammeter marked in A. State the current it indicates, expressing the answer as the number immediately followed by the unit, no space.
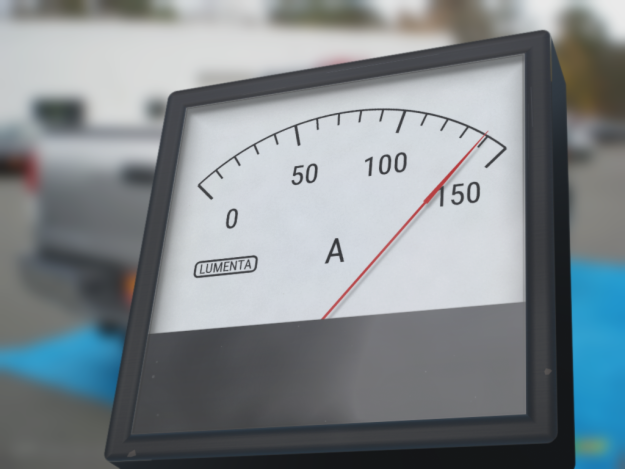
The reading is 140A
